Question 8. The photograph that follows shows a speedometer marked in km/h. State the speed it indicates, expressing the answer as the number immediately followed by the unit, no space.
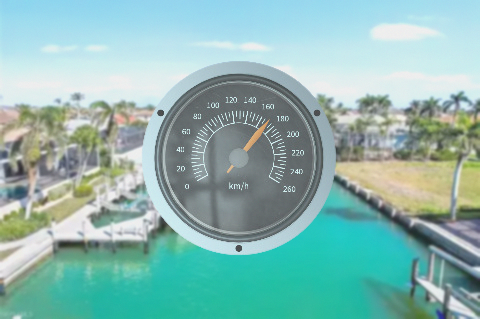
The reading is 170km/h
